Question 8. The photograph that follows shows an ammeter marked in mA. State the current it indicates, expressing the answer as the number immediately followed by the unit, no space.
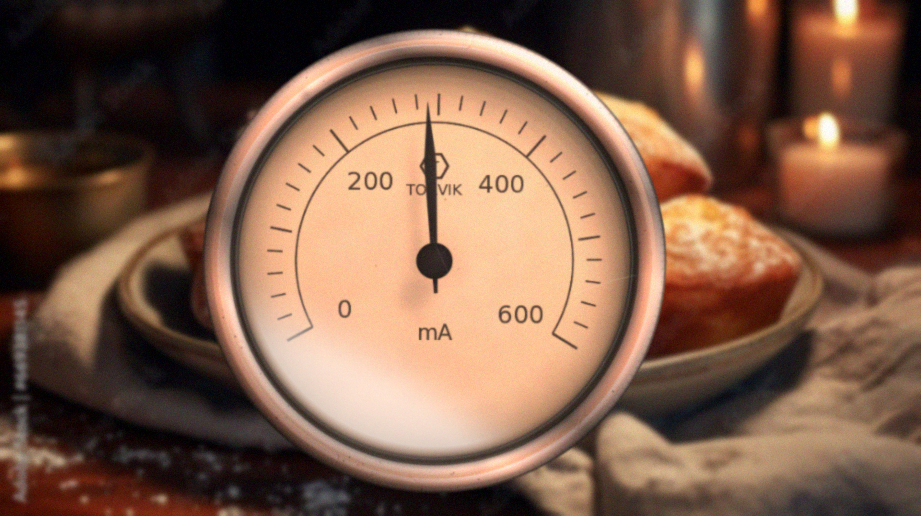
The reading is 290mA
